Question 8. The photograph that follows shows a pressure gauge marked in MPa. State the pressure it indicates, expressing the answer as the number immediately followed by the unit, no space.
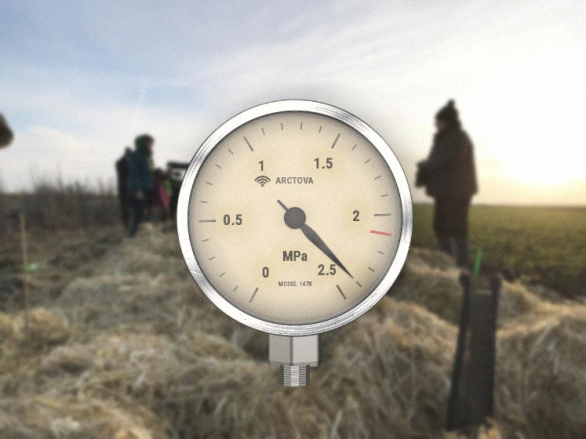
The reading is 2.4MPa
